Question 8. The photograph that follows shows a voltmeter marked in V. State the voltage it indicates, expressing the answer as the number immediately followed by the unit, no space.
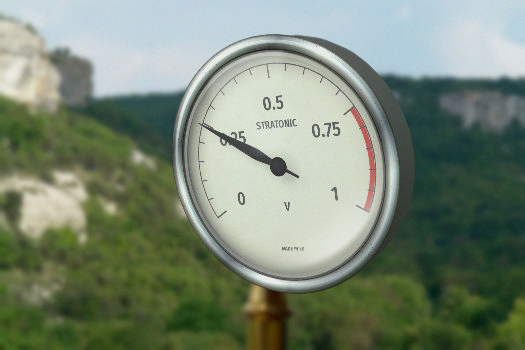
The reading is 0.25V
